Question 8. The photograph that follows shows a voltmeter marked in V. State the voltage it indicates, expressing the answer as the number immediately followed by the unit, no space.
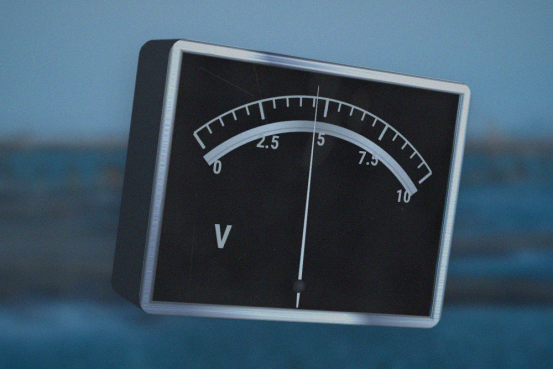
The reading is 4.5V
